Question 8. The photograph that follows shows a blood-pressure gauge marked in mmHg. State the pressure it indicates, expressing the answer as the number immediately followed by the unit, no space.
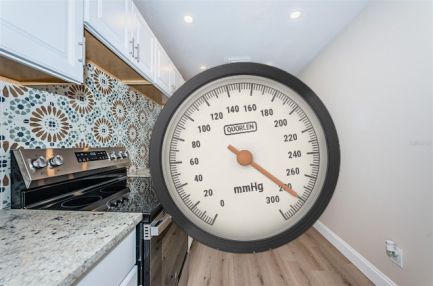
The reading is 280mmHg
